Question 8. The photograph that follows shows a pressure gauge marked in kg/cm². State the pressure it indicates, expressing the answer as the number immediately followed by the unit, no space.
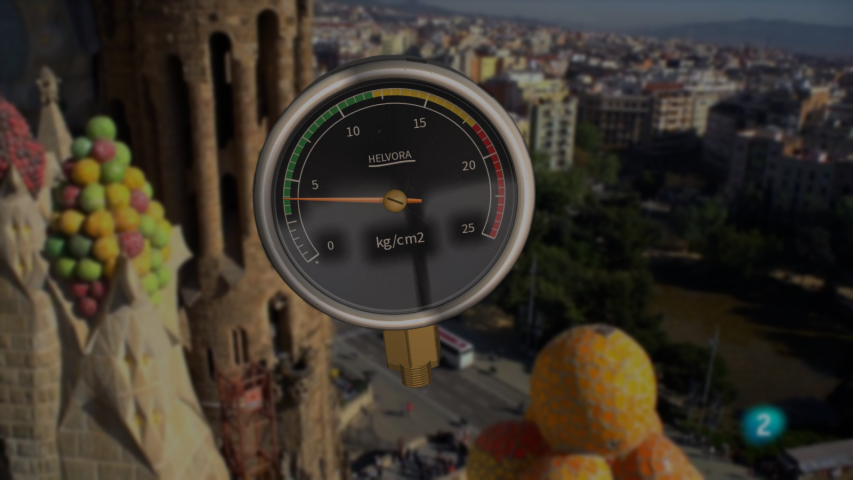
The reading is 4kg/cm²
